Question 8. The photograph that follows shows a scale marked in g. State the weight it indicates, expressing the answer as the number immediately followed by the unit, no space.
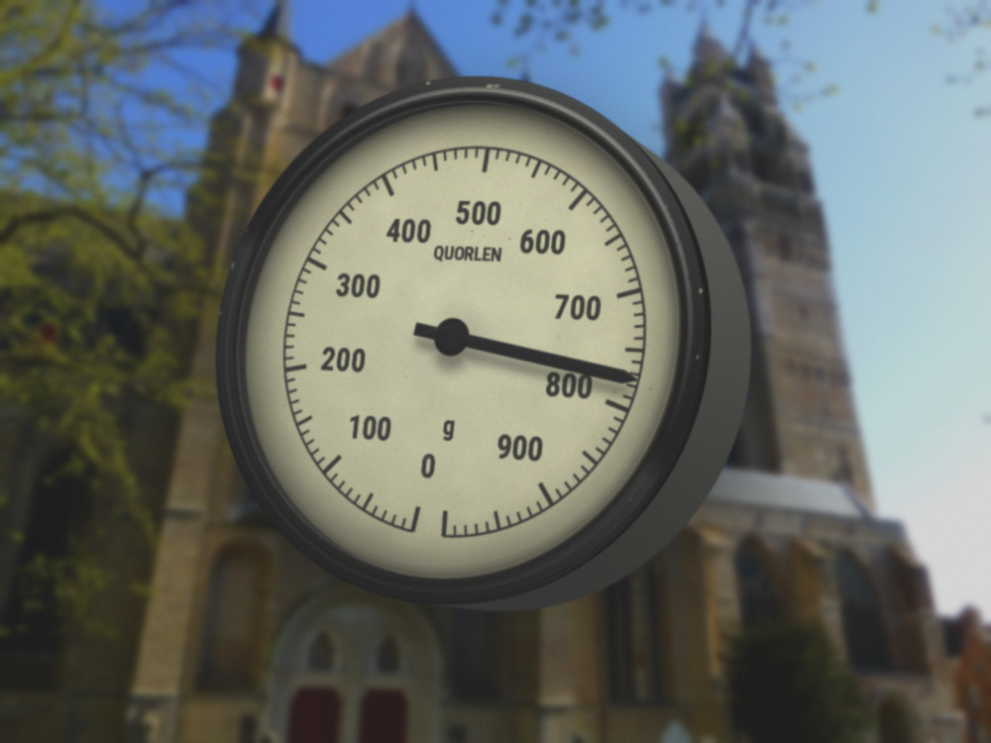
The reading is 775g
